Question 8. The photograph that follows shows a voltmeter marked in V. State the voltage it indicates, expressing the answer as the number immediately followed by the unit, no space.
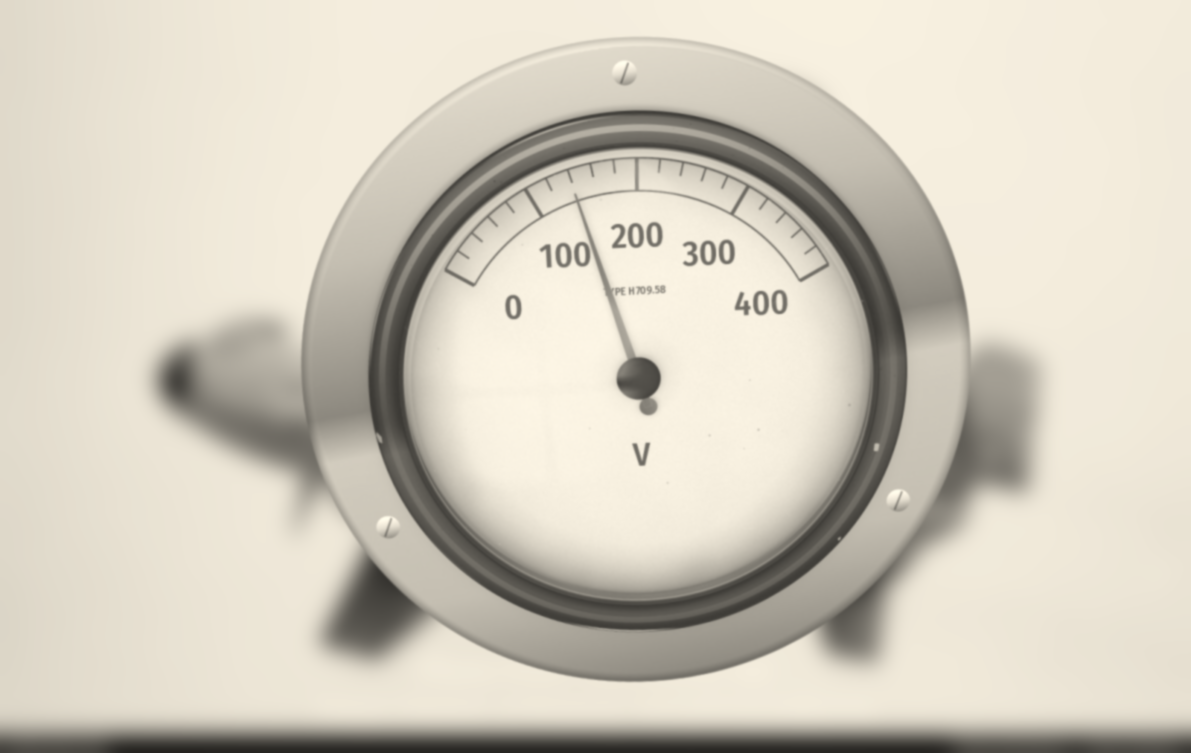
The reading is 140V
